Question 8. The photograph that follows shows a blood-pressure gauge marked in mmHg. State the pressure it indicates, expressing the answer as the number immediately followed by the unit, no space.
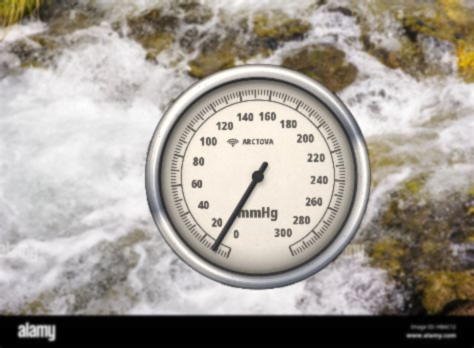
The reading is 10mmHg
